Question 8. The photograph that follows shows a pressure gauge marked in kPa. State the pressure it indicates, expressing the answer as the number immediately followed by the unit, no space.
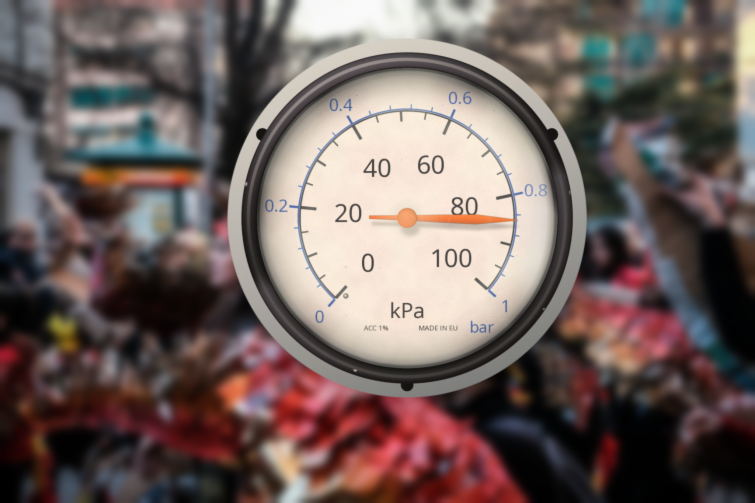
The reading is 85kPa
